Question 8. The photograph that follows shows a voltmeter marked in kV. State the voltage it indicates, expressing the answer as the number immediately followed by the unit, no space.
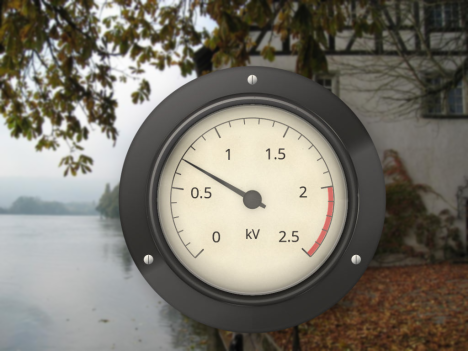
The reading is 0.7kV
